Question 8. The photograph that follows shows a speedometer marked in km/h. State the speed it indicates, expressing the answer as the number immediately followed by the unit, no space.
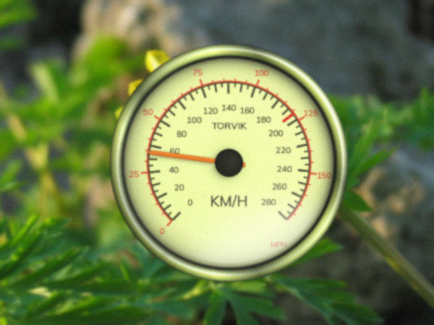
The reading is 55km/h
